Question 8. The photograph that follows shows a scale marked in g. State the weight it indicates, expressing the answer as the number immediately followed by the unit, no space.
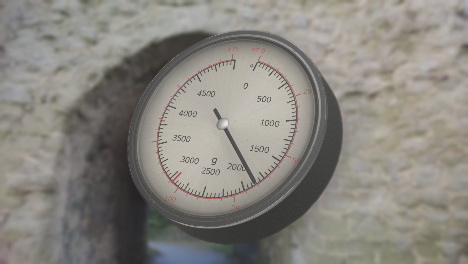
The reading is 1850g
